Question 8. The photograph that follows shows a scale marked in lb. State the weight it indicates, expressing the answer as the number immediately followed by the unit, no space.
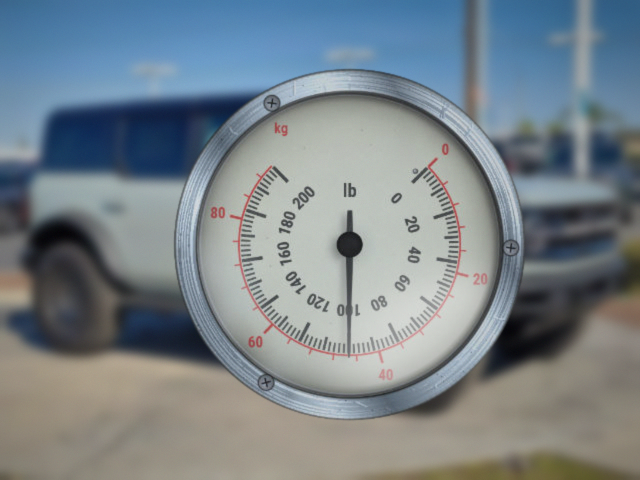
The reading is 100lb
